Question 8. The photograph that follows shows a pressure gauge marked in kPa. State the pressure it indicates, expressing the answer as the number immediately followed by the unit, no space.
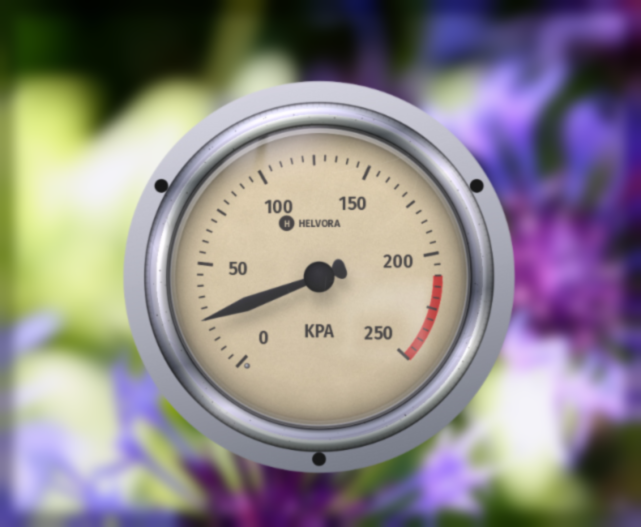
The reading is 25kPa
